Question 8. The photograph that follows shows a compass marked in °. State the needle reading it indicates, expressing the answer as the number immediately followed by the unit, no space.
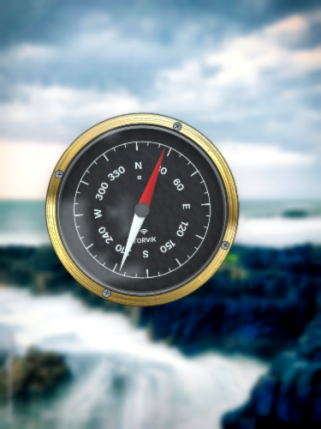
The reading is 25°
